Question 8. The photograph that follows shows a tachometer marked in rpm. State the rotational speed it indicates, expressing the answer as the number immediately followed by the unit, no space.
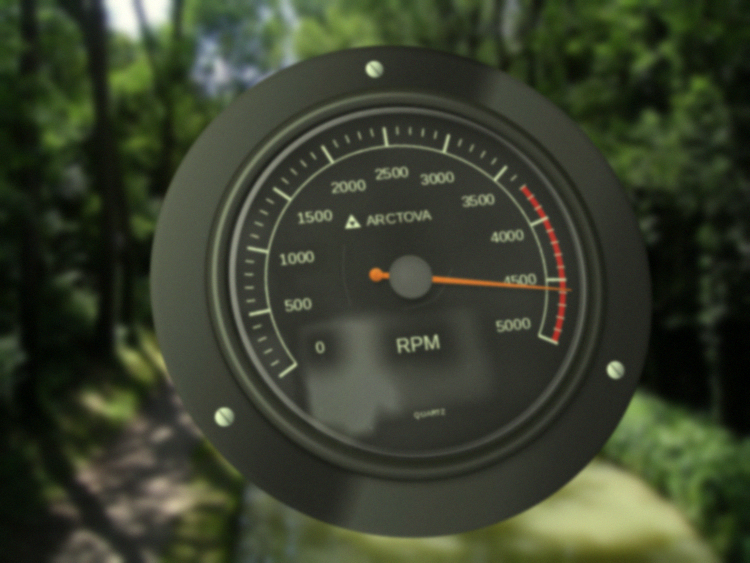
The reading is 4600rpm
